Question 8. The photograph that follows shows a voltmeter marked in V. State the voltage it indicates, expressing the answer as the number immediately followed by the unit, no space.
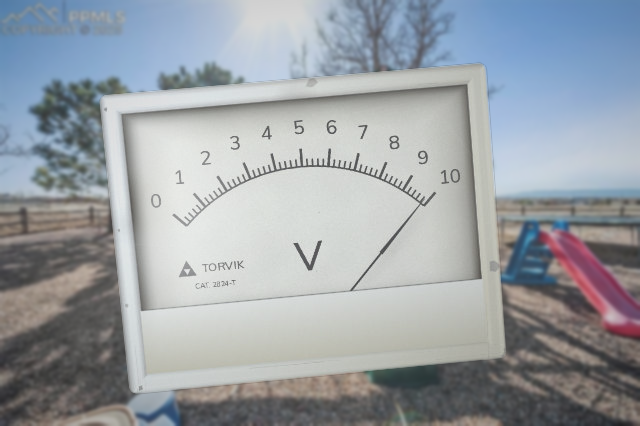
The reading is 9.8V
